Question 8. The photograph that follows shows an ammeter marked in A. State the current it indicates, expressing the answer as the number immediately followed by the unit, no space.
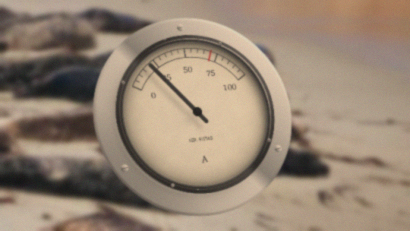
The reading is 20A
